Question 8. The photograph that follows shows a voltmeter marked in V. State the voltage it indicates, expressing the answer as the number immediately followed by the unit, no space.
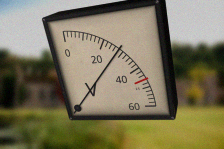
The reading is 28V
